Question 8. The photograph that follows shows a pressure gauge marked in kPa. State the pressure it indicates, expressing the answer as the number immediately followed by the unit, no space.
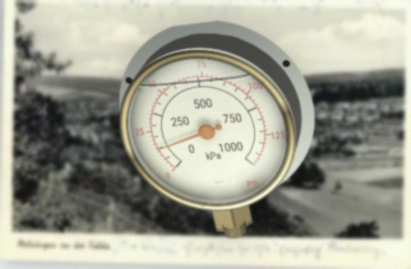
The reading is 100kPa
